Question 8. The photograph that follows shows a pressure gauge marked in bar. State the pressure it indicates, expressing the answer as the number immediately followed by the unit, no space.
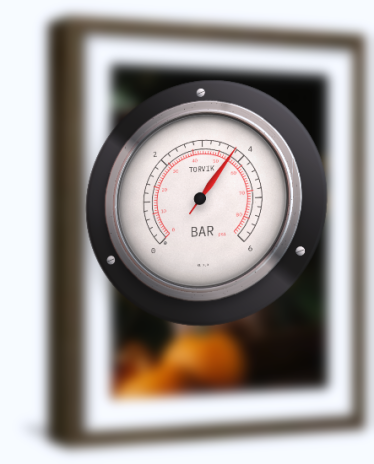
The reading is 3.8bar
